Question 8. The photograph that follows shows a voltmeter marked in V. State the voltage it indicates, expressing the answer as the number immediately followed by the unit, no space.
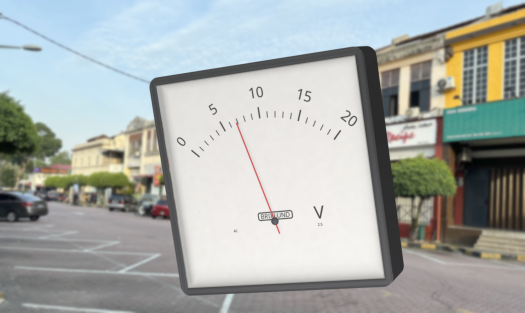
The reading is 7V
